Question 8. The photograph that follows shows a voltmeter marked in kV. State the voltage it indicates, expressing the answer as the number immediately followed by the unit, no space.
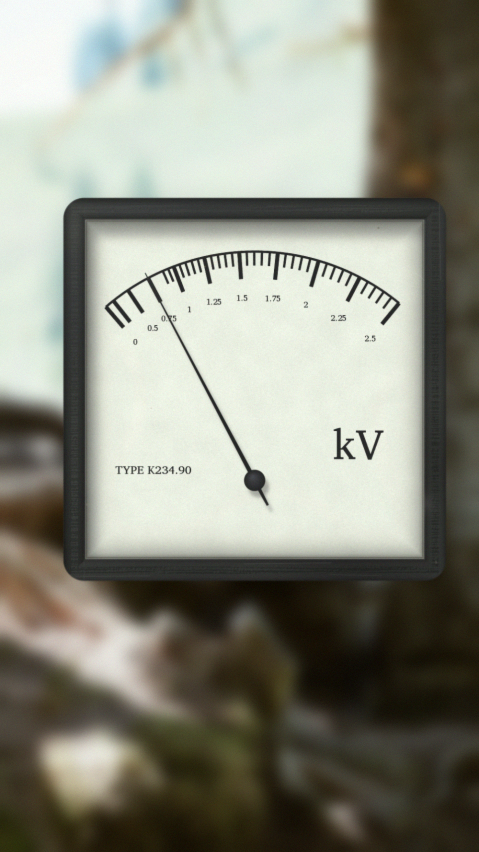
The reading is 0.75kV
